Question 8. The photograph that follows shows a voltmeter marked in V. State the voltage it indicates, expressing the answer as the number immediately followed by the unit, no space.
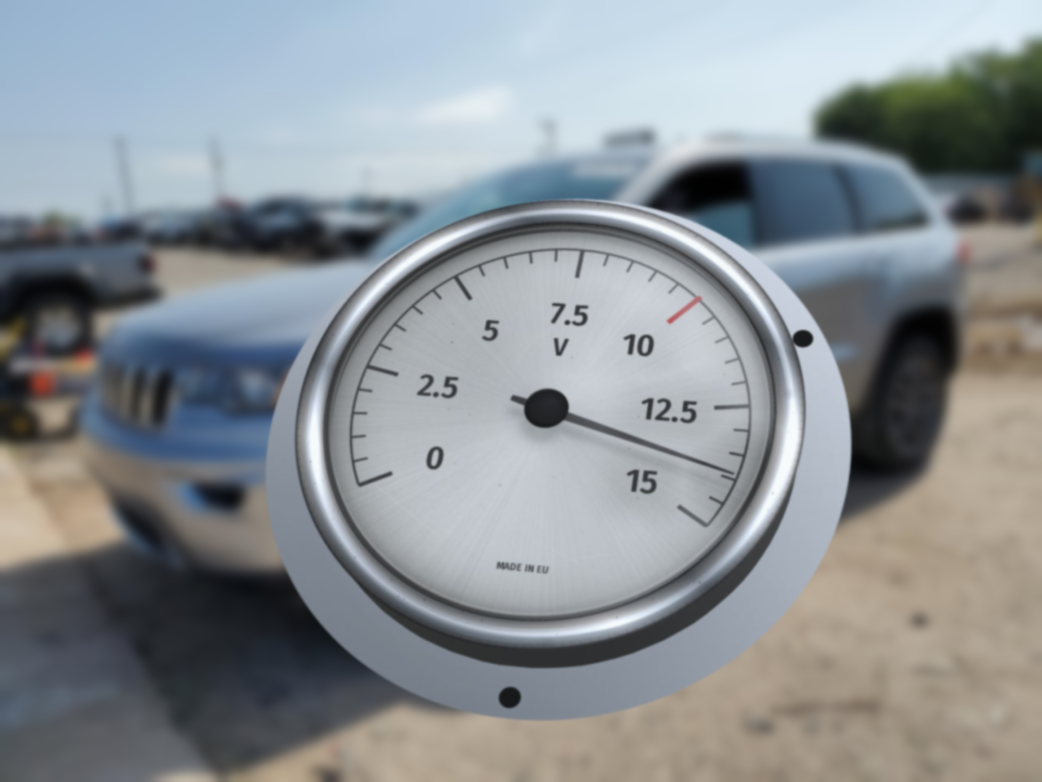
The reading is 14V
